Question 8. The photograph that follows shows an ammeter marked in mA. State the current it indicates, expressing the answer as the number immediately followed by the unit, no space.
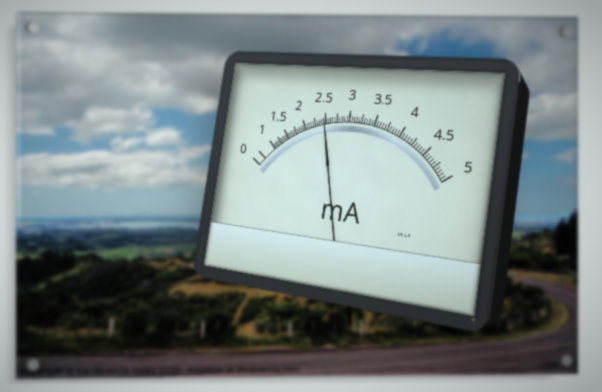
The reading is 2.5mA
